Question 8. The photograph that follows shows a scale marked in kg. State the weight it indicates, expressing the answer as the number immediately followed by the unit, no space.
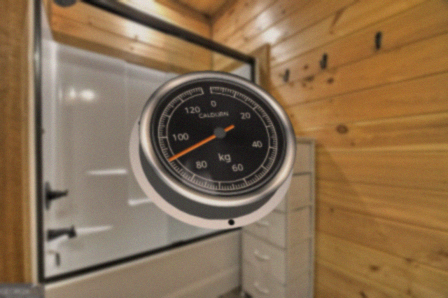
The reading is 90kg
